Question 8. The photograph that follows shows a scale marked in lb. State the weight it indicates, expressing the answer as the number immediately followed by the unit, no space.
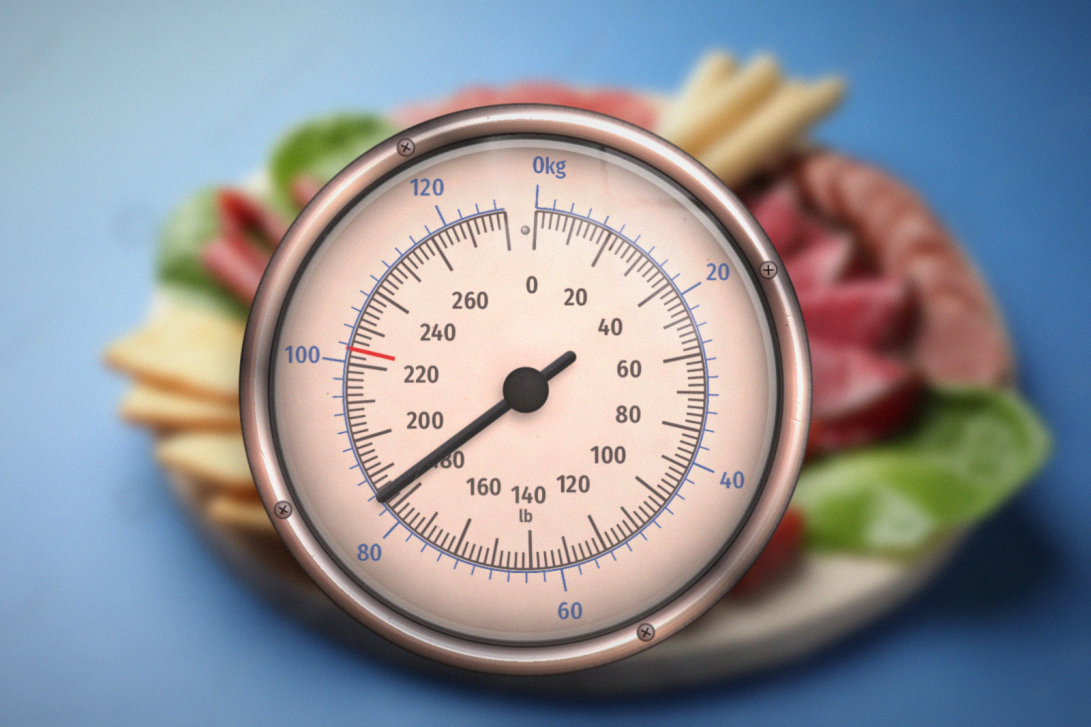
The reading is 184lb
